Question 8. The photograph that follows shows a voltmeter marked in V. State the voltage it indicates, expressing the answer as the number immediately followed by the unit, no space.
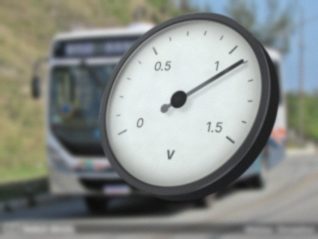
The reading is 1.1V
